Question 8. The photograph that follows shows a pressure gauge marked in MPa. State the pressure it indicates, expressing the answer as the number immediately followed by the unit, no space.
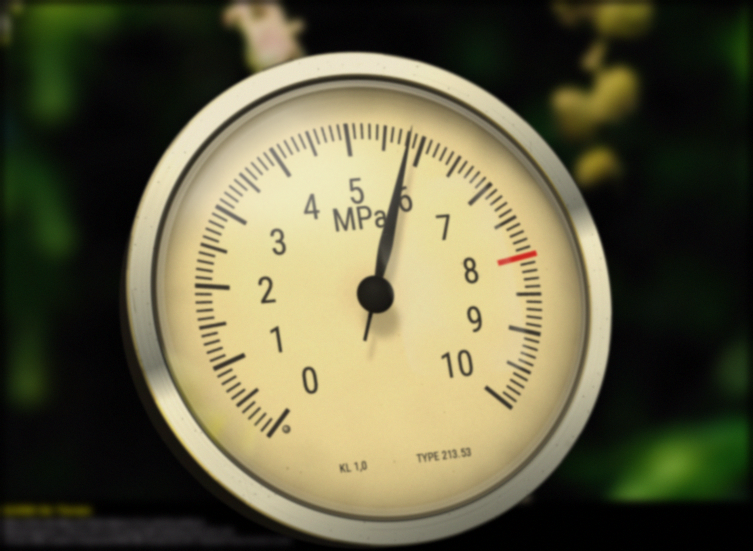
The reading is 5.8MPa
